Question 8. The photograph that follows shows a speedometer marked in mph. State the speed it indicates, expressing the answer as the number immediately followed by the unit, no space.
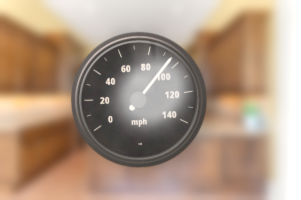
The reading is 95mph
